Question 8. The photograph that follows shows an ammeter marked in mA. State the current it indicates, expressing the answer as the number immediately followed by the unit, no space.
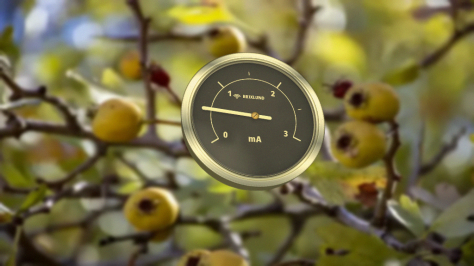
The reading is 0.5mA
